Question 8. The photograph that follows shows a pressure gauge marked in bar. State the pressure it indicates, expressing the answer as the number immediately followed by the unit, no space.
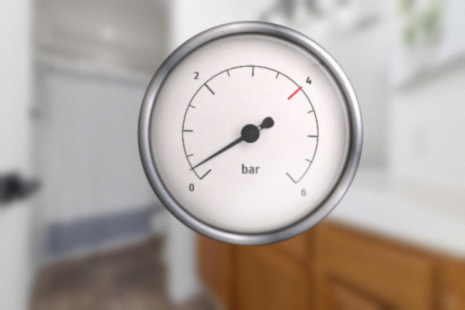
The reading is 0.25bar
